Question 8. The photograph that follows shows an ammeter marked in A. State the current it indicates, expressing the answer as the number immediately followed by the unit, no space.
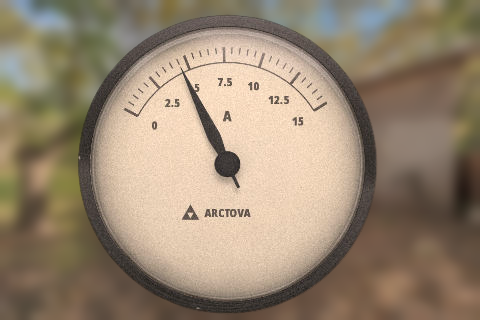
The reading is 4.5A
